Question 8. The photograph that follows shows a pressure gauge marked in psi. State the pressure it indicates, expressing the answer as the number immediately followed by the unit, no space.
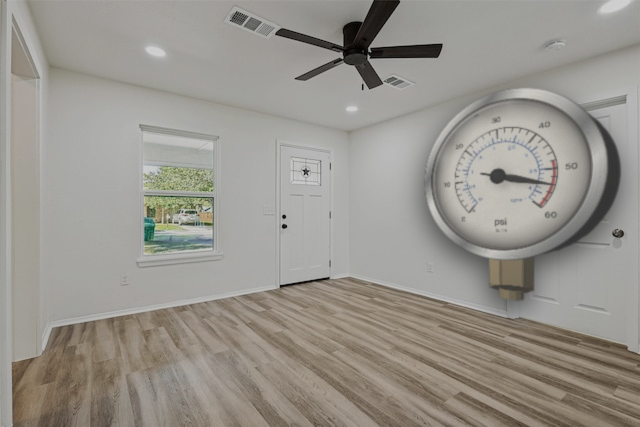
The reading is 54psi
